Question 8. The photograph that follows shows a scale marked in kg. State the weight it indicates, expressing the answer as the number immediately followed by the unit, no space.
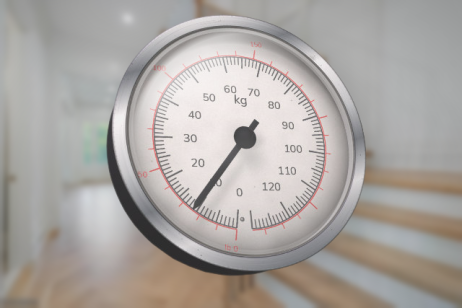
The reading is 11kg
